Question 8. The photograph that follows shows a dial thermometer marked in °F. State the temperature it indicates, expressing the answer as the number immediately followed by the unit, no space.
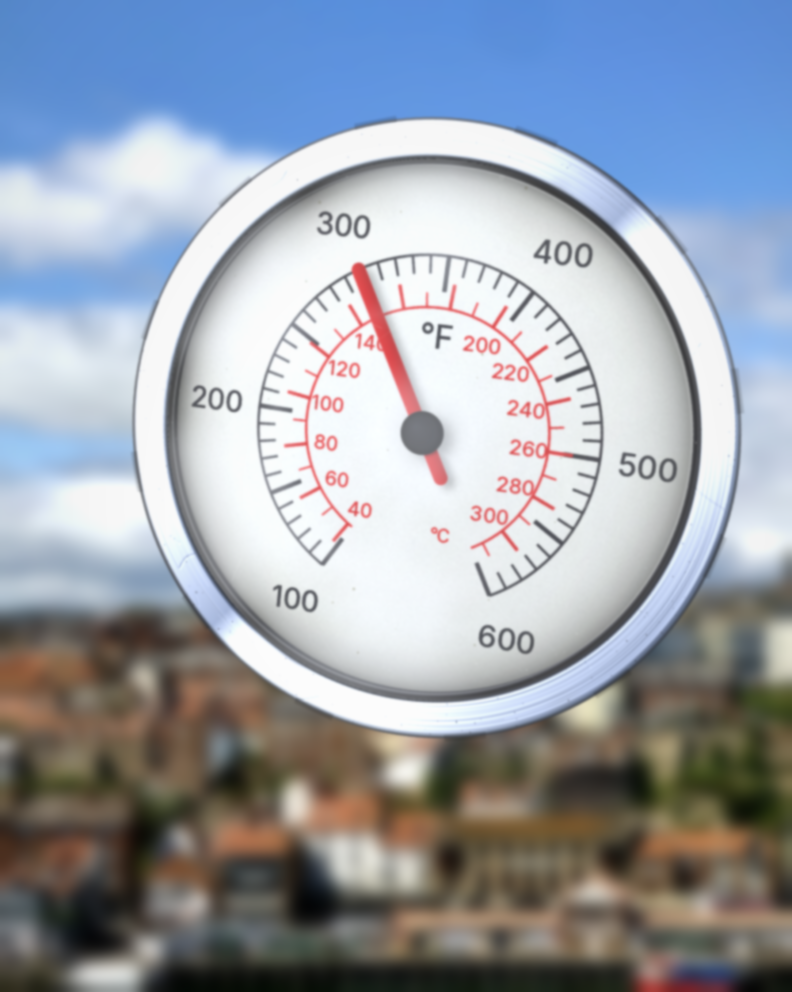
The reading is 300°F
